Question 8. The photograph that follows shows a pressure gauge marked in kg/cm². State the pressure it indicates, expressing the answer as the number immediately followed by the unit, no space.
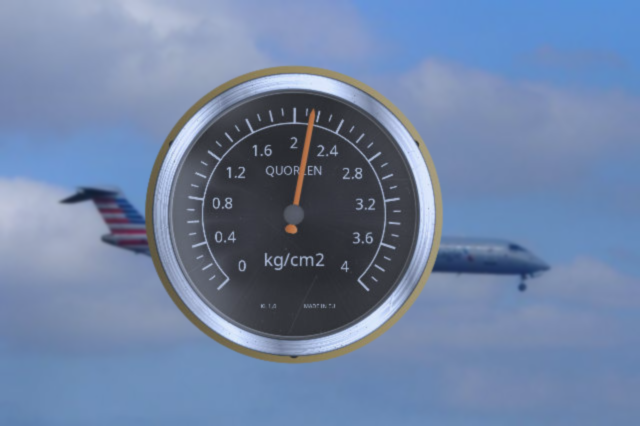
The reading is 2.15kg/cm²
